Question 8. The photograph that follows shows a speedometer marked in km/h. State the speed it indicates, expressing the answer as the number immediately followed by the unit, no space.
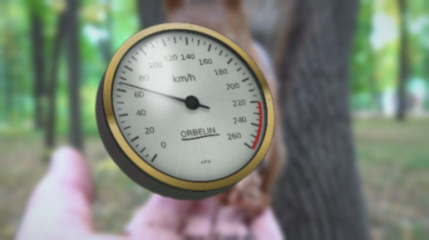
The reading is 65km/h
